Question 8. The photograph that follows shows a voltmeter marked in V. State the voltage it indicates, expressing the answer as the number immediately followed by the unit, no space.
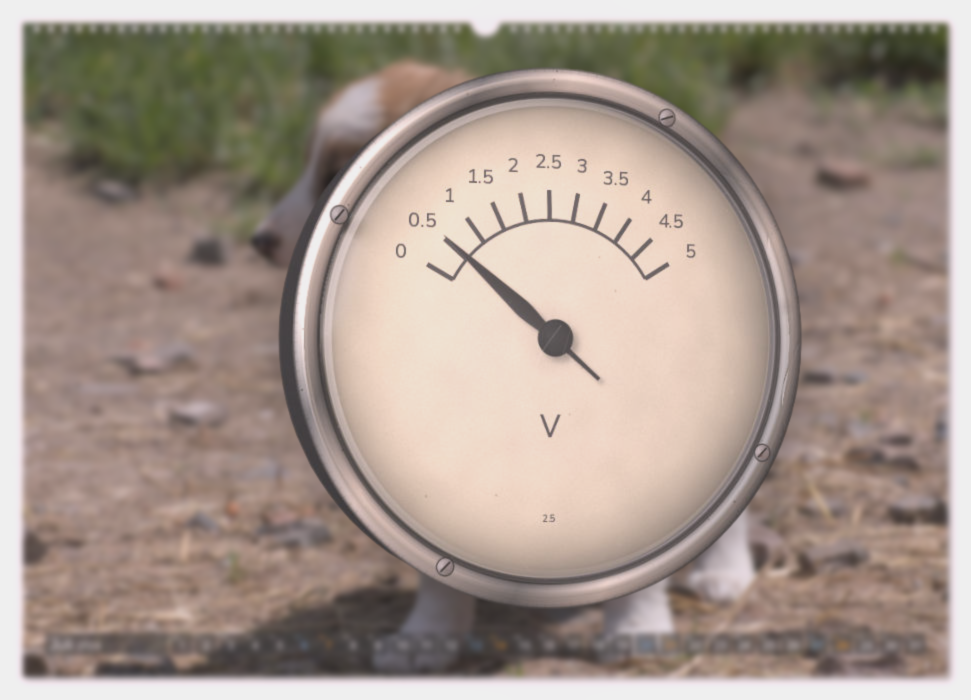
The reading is 0.5V
